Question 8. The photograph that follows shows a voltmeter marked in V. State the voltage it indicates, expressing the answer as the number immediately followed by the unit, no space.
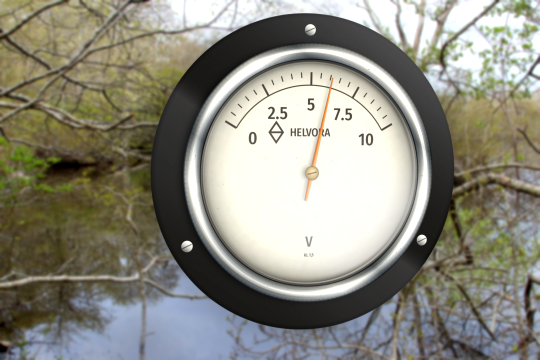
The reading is 6V
